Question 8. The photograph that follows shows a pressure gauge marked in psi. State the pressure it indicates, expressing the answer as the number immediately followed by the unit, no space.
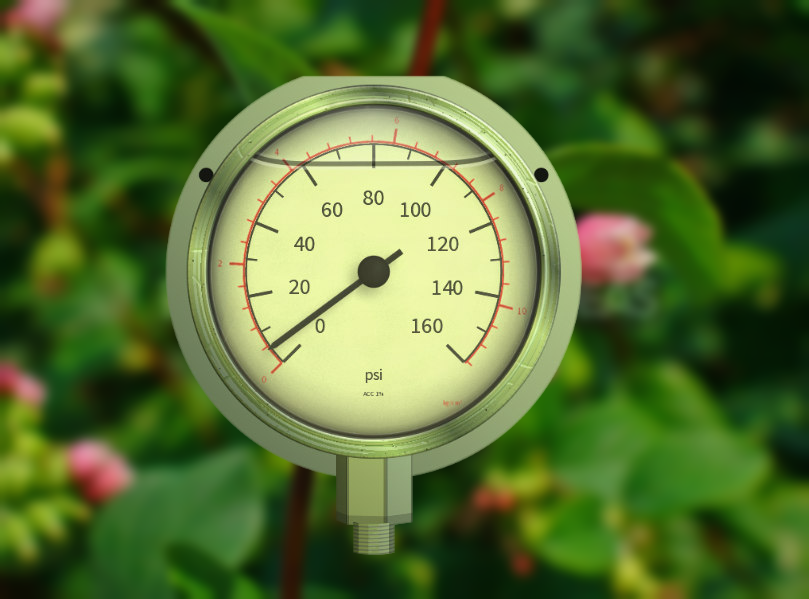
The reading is 5psi
